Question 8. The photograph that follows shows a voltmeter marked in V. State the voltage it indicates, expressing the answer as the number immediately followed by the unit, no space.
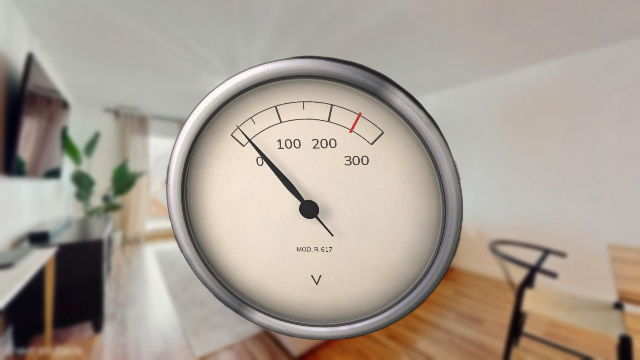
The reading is 25V
